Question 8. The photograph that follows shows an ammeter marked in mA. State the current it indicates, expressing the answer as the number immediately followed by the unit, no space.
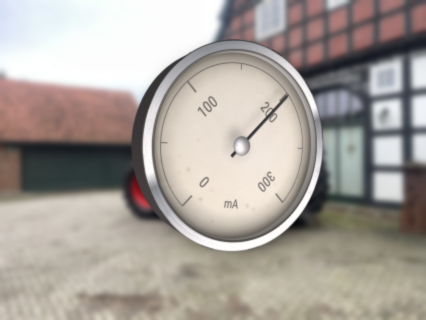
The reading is 200mA
